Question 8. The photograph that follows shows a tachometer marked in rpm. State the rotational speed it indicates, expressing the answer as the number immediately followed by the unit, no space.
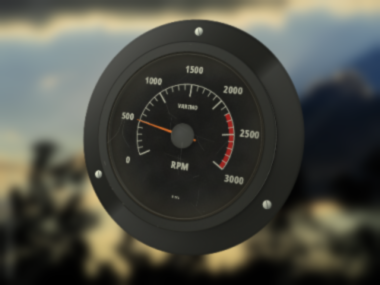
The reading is 500rpm
